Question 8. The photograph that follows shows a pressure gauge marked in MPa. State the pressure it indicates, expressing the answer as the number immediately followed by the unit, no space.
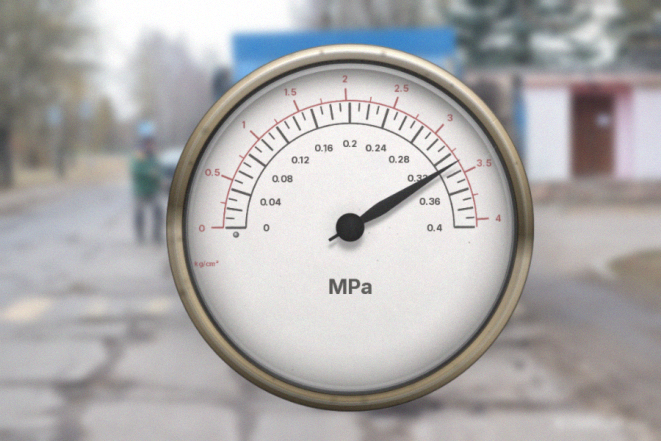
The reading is 0.33MPa
